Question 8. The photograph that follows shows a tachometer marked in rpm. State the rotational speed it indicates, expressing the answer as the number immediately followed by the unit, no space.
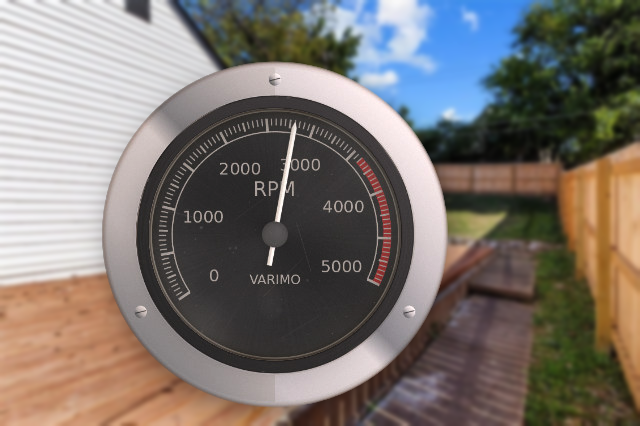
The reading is 2800rpm
